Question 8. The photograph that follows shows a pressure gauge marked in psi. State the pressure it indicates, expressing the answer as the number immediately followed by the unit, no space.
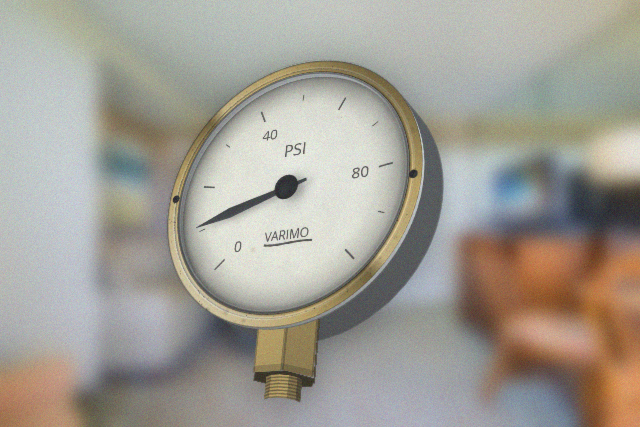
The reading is 10psi
